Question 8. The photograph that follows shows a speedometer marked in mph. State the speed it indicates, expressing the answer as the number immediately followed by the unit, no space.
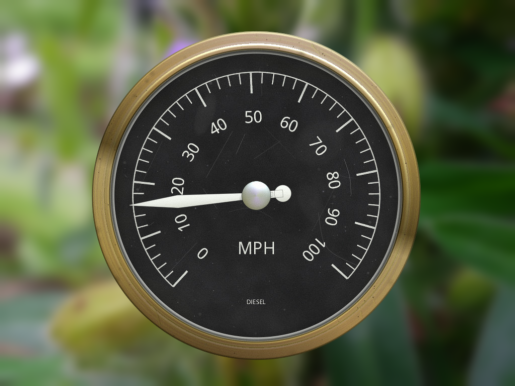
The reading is 16mph
